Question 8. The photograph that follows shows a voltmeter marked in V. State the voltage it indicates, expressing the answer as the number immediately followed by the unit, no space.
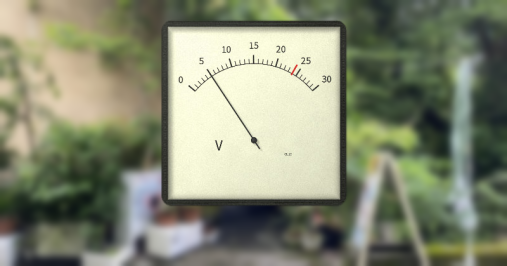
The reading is 5V
